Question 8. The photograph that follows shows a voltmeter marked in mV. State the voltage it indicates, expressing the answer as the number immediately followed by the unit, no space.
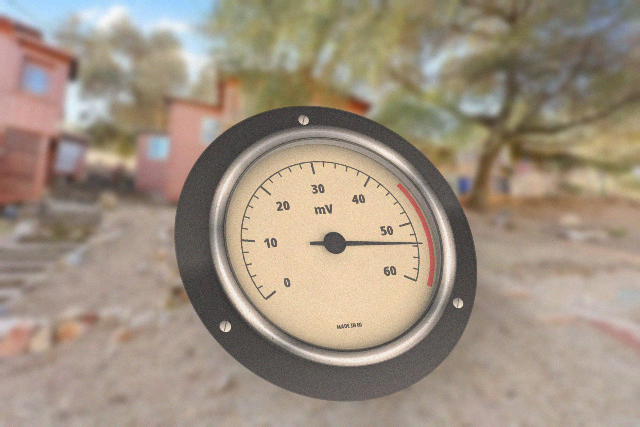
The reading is 54mV
